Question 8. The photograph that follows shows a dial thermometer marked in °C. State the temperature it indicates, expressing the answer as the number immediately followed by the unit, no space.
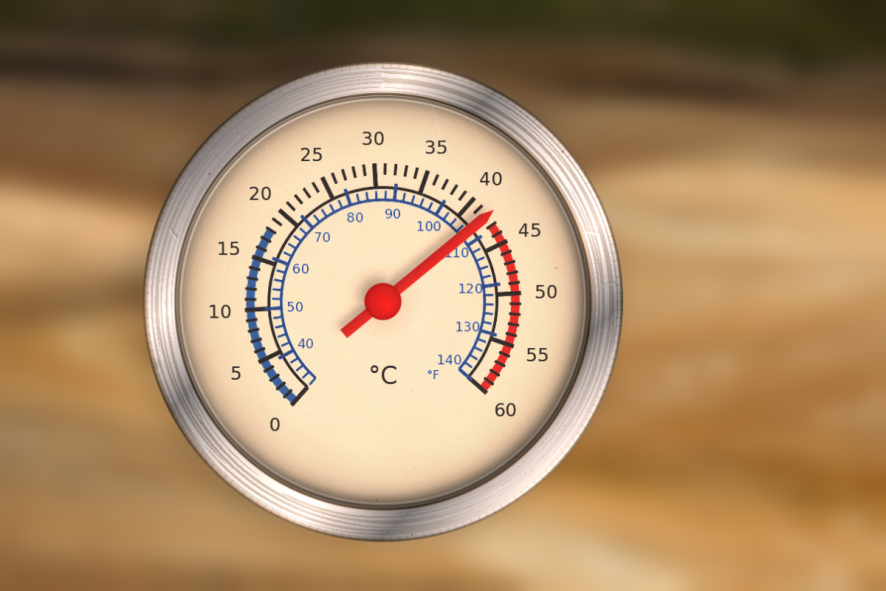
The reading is 42°C
